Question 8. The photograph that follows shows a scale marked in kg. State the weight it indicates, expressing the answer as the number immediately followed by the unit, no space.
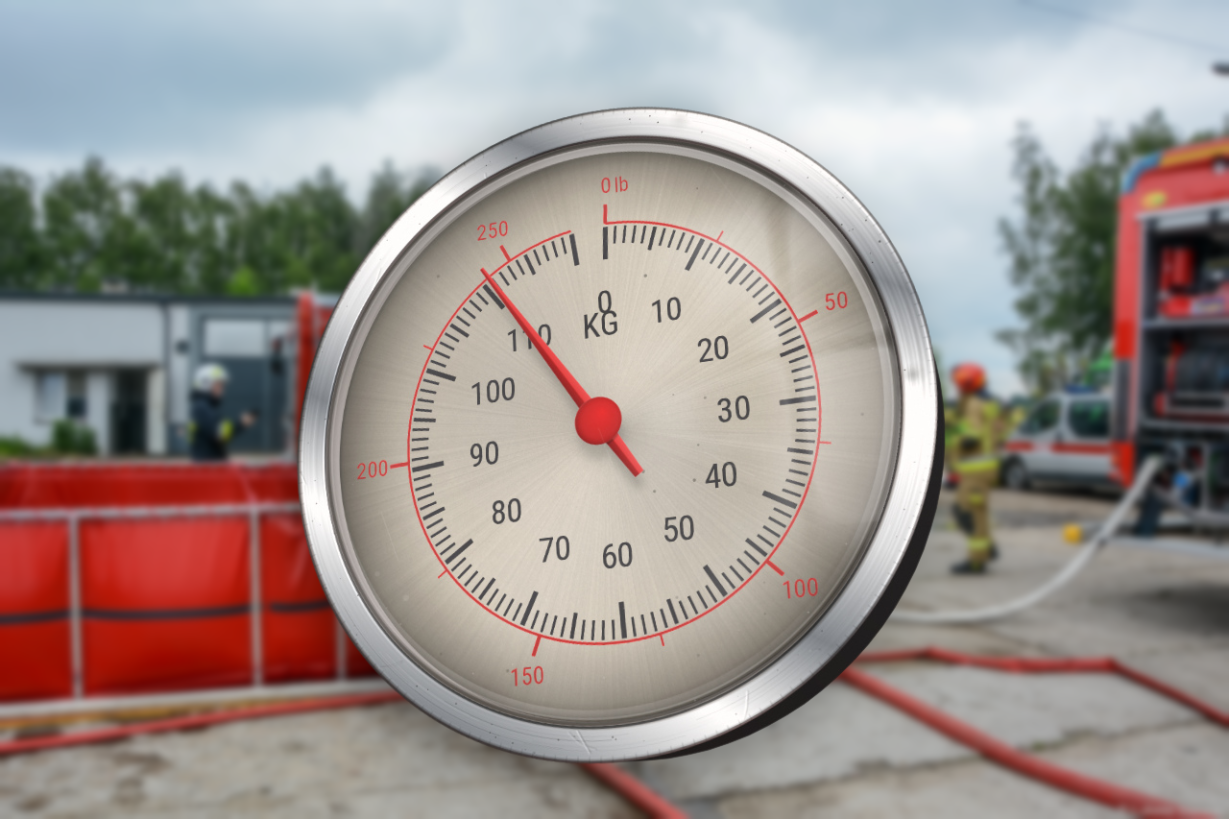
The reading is 111kg
